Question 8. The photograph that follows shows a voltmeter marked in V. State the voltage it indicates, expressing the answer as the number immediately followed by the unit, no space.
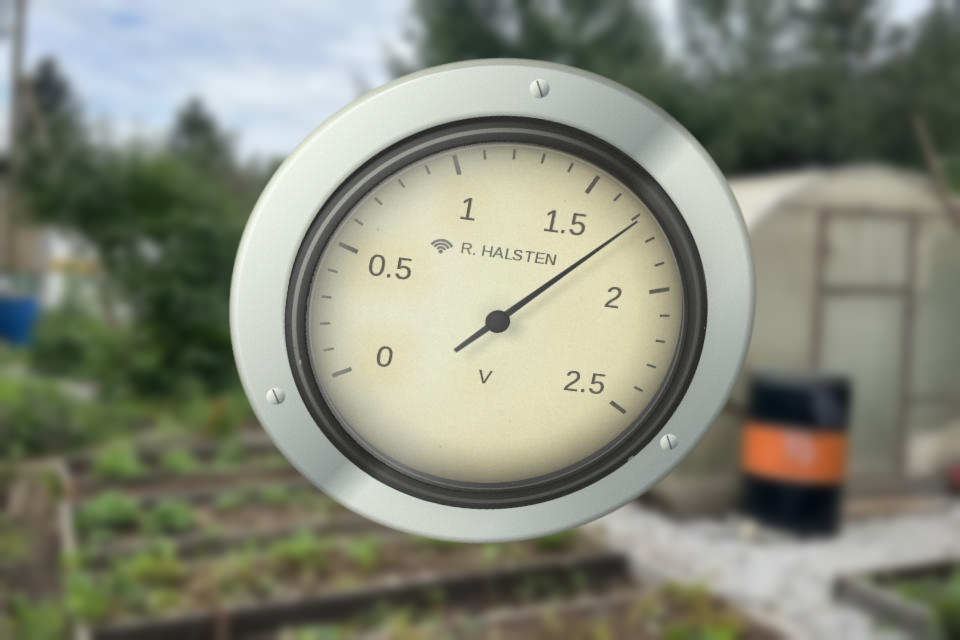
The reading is 1.7V
